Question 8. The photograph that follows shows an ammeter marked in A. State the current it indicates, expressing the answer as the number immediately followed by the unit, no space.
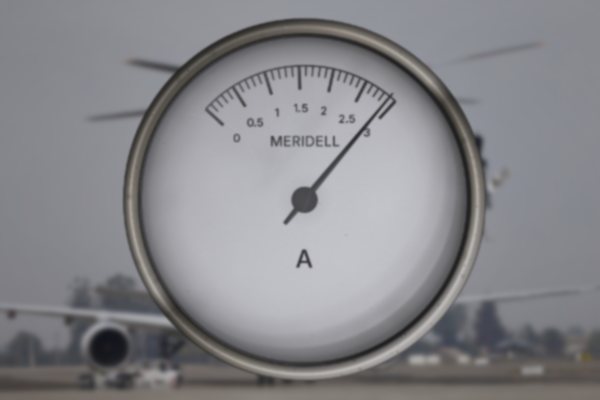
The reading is 2.9A
